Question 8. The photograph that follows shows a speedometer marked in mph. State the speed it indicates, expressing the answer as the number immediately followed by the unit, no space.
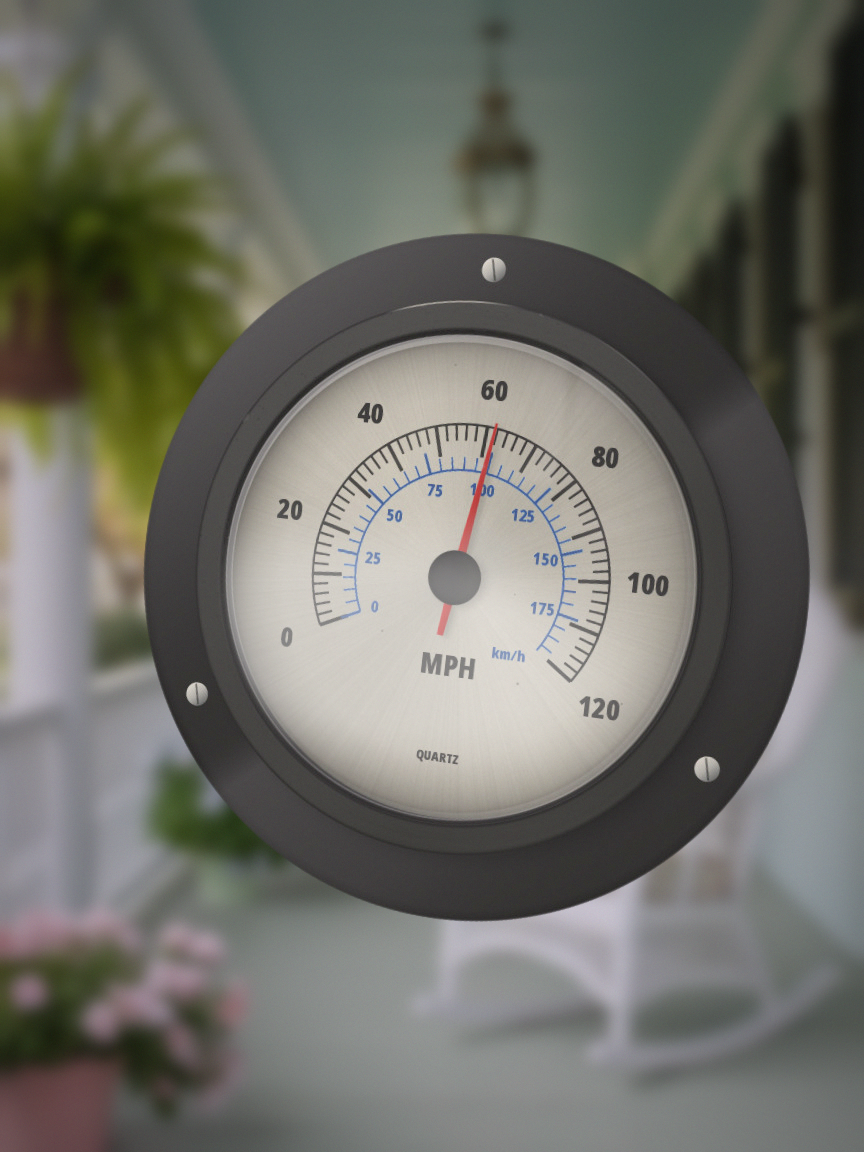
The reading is 62mph
